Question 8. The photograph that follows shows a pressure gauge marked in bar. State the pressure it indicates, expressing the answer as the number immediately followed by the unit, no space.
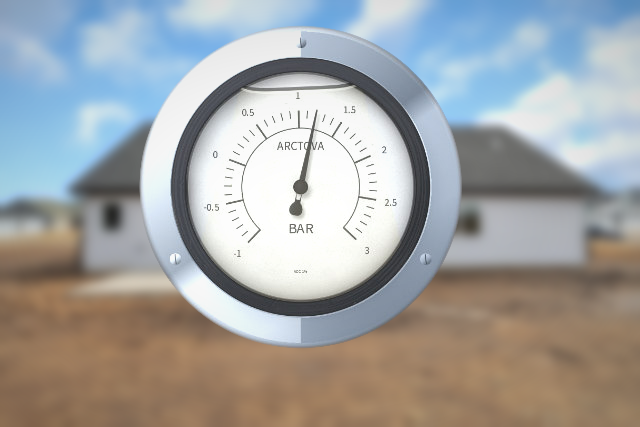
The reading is 1.2bar
